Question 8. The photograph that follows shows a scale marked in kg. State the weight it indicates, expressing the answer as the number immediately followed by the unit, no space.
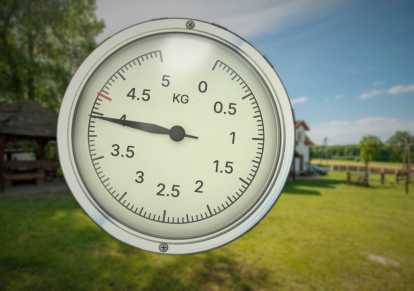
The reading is 3.95kg
